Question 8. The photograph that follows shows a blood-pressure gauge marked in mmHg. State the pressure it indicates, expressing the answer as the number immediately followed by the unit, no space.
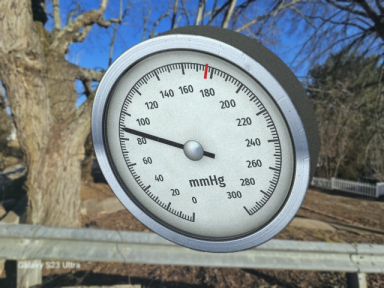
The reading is 90mmHg
